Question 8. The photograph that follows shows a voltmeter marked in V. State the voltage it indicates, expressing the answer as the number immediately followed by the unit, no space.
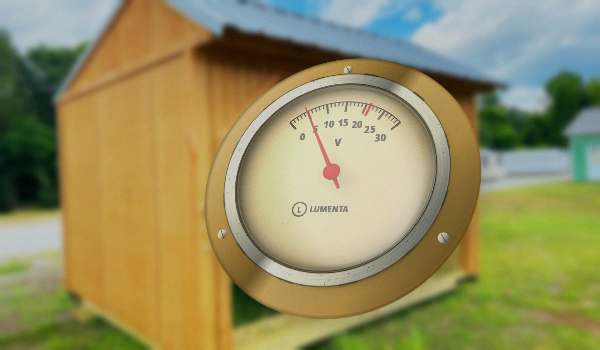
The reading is 5V
